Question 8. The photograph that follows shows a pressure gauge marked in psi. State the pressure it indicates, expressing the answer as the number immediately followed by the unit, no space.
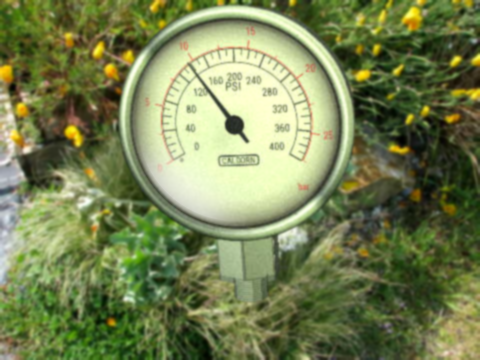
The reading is 140psi
